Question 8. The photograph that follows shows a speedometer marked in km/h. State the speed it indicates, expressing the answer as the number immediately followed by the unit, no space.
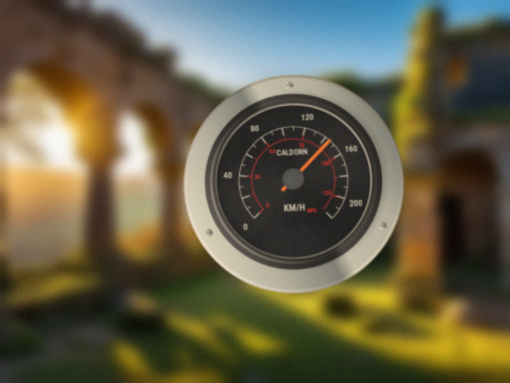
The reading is 145km/h
